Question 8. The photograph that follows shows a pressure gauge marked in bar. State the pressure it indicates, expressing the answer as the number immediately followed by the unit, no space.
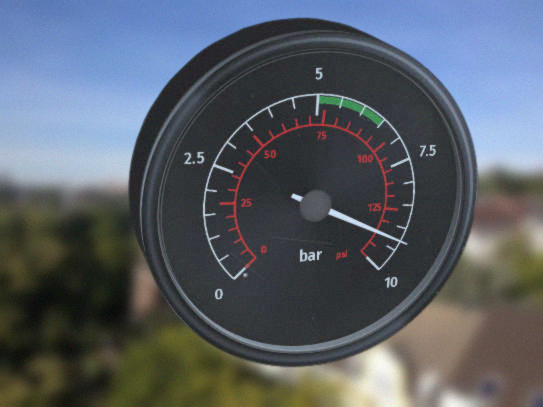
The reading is 9.25bar
